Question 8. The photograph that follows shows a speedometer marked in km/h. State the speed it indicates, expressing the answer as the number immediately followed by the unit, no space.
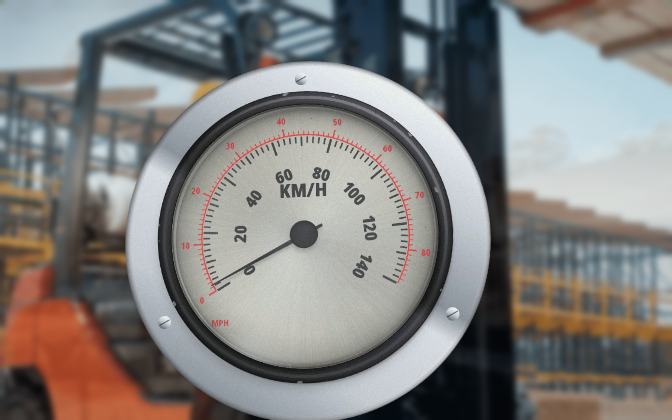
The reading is 2km/h
